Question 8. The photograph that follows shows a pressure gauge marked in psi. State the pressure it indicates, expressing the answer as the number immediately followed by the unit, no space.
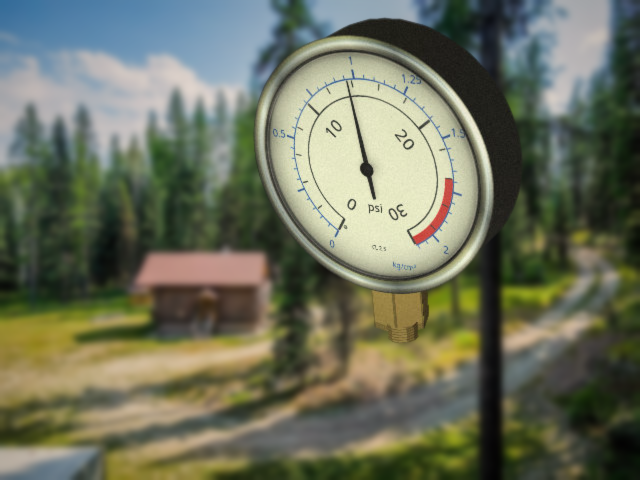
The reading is 14psi
